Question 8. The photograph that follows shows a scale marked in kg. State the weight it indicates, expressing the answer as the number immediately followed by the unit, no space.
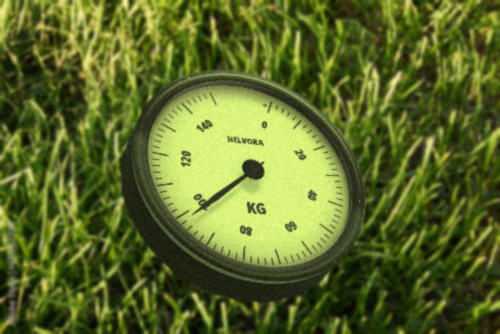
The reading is 98kg
